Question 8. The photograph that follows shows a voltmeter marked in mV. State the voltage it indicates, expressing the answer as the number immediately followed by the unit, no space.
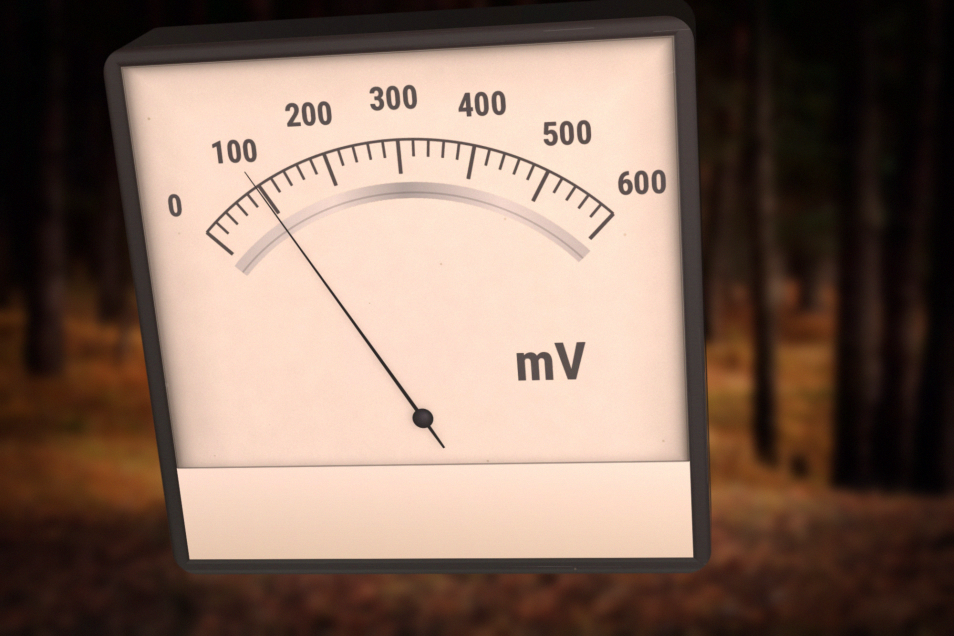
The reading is 100mV
